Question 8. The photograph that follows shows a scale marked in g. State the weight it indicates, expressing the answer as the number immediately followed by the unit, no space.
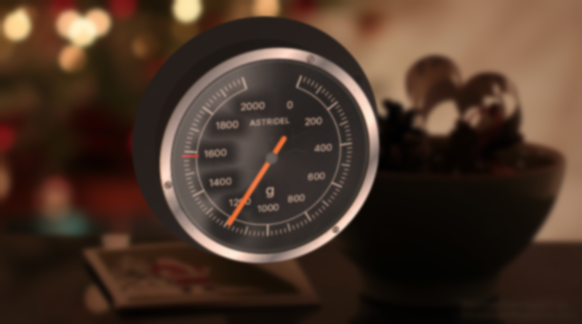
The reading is 1200g
